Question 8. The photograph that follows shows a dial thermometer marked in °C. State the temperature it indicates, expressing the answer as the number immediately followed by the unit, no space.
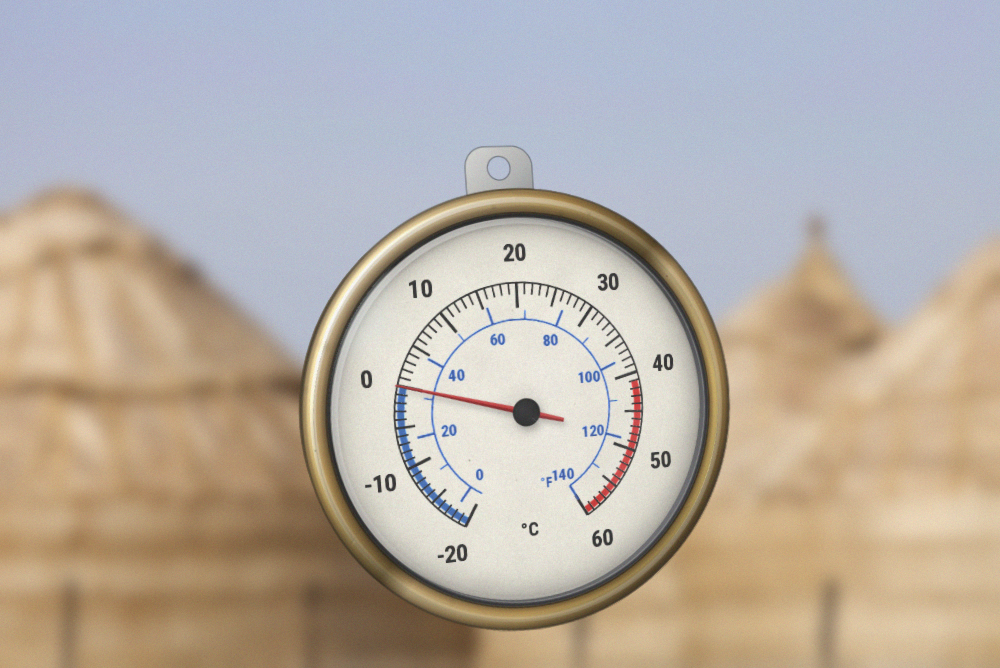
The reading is 0°C
